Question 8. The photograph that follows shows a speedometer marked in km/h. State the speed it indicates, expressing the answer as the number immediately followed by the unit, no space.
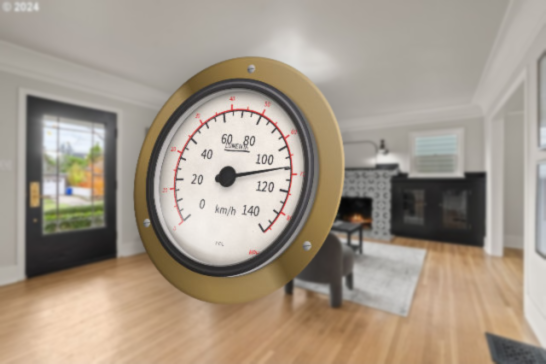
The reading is 110km/h
